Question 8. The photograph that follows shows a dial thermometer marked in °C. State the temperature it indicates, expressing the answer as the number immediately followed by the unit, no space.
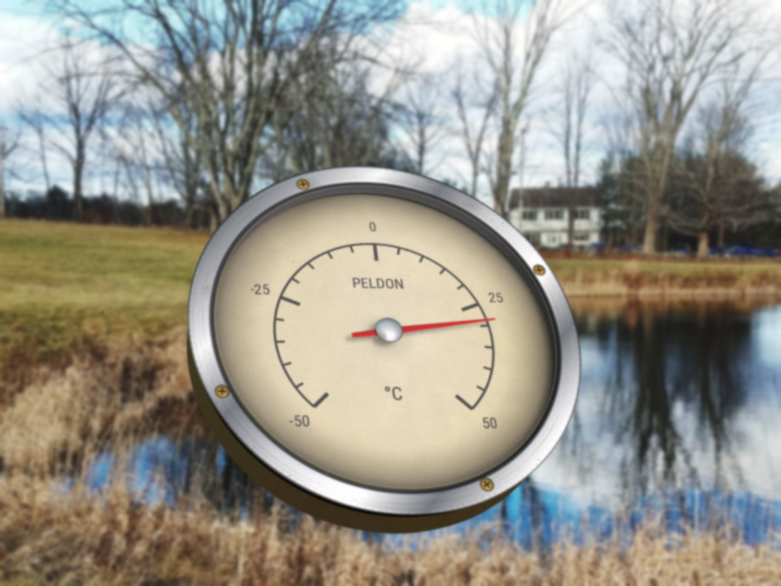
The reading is 30°C
